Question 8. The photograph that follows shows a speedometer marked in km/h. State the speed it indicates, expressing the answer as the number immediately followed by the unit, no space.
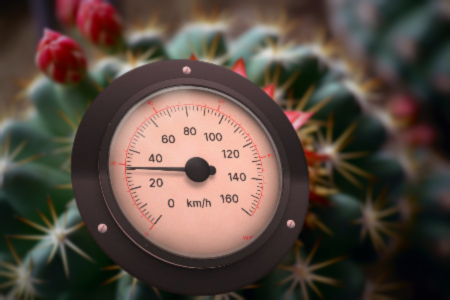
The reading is 30km/h
